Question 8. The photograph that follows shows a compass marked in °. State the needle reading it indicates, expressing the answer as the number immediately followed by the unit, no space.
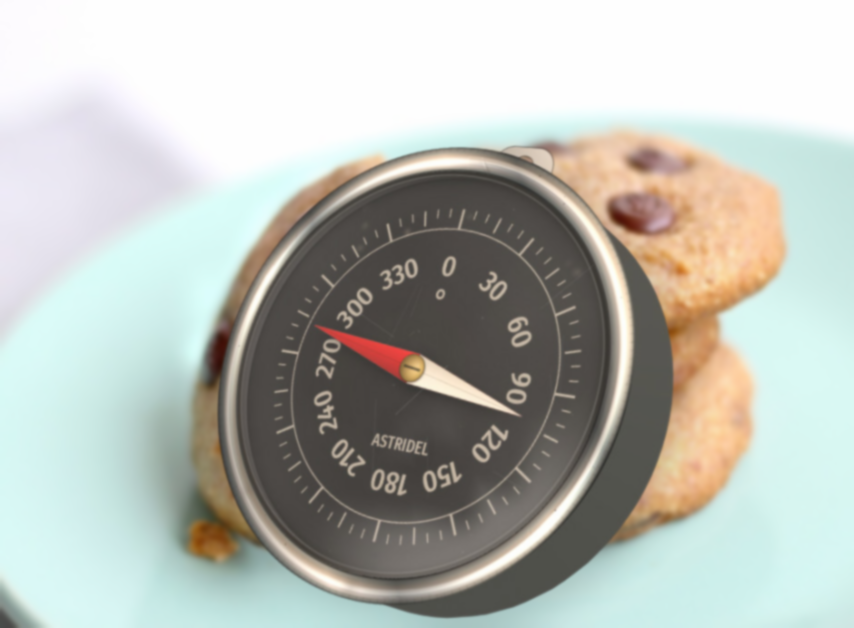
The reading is 282.5°
